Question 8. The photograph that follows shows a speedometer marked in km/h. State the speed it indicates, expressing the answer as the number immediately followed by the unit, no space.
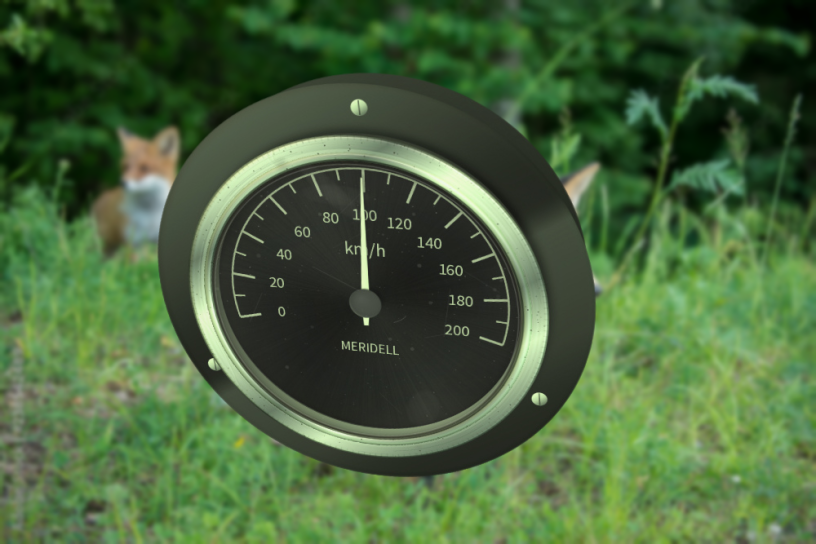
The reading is 100km/h
